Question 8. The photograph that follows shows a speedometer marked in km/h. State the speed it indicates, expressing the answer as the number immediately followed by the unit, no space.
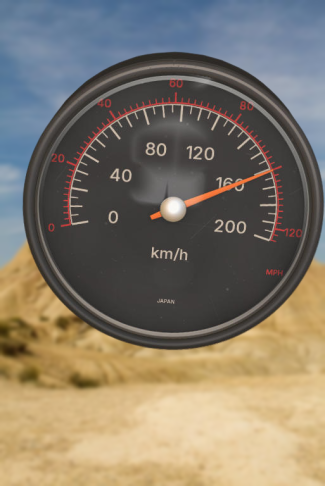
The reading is 160km/h
